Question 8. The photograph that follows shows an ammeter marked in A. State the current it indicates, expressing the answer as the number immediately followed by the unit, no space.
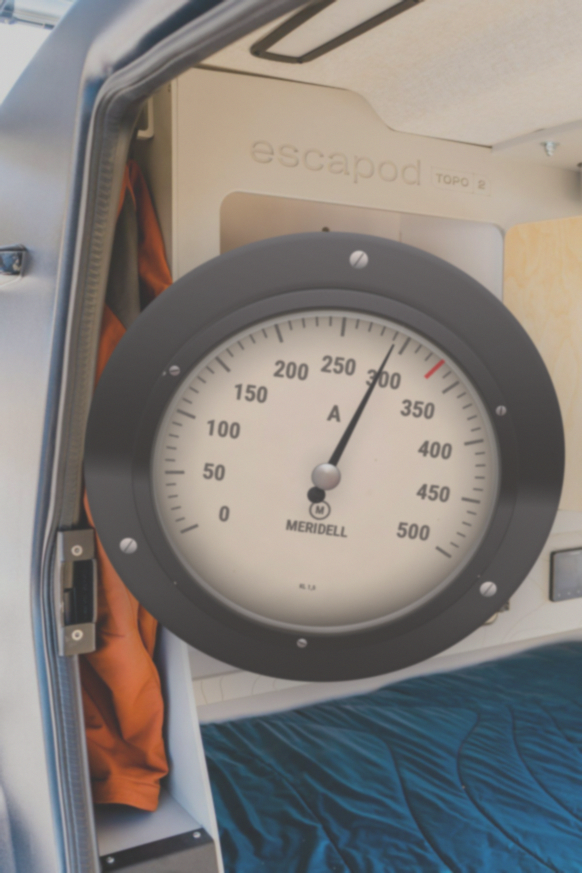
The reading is 290A
